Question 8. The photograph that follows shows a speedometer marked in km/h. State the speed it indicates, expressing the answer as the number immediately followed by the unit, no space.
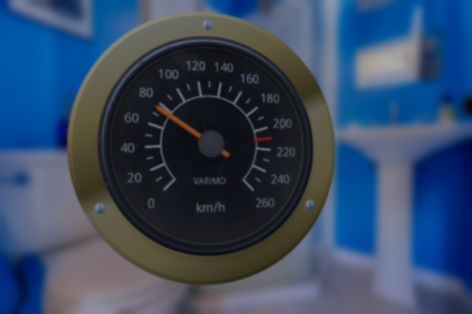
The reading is 75km/h
